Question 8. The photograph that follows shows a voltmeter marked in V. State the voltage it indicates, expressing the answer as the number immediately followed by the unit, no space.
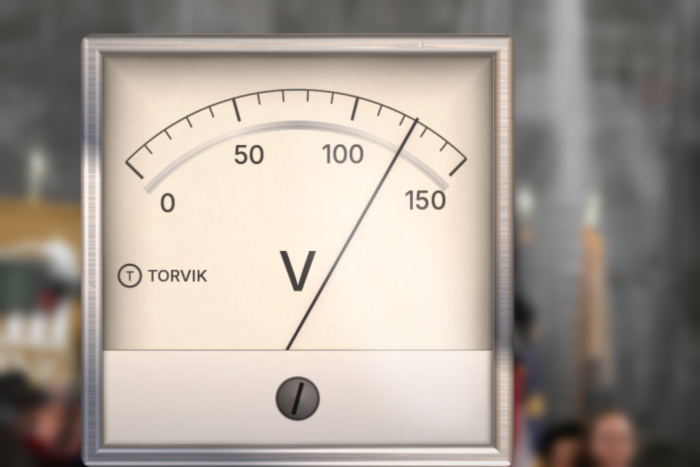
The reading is 125V
